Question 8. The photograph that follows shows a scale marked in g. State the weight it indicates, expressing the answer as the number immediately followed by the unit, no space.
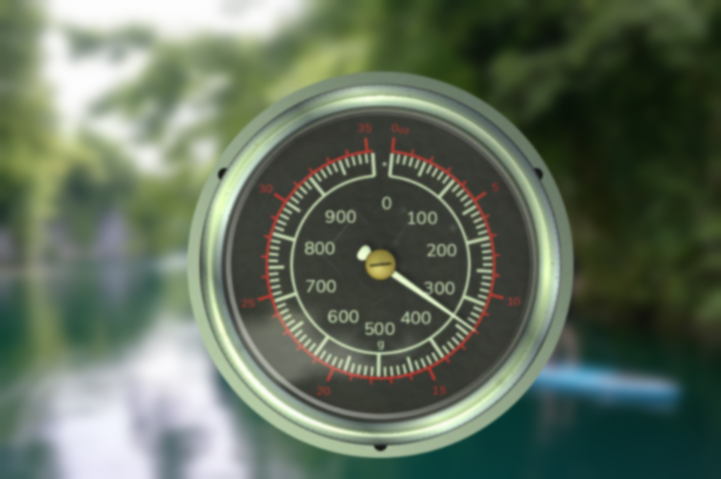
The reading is 340g
